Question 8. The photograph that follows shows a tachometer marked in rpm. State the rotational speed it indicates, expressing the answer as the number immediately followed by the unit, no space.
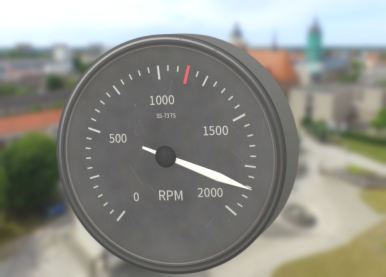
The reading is 1850rpm
